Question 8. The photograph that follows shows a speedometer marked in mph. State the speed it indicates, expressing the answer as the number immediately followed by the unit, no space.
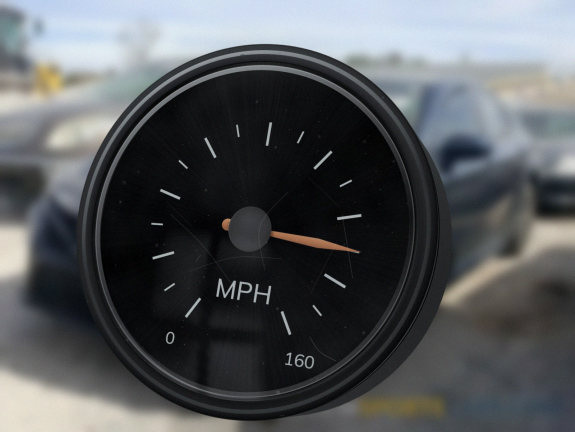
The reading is 130mph
